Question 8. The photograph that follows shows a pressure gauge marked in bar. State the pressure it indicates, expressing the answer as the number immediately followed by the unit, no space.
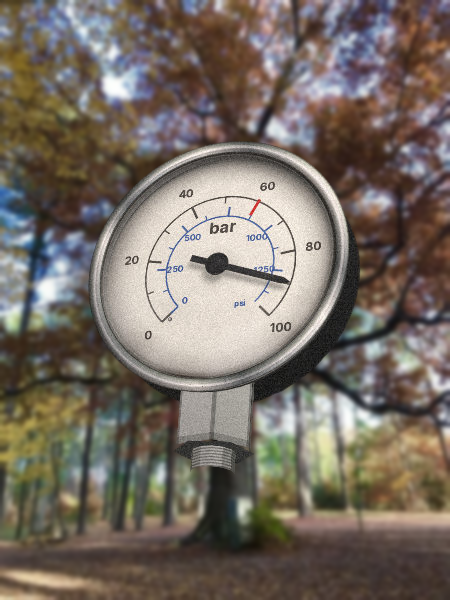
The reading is 90bar
